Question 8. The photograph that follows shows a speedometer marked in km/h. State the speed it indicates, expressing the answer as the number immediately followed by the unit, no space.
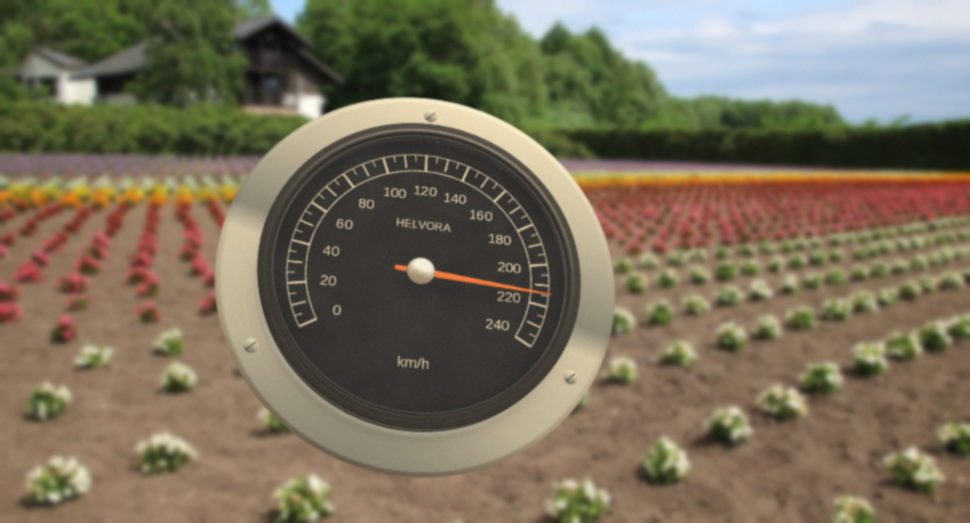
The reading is 215km/h
